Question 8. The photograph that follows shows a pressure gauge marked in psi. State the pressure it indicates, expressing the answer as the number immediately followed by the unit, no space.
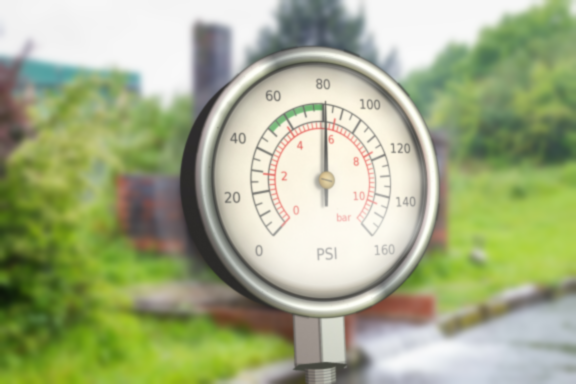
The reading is 80psi
